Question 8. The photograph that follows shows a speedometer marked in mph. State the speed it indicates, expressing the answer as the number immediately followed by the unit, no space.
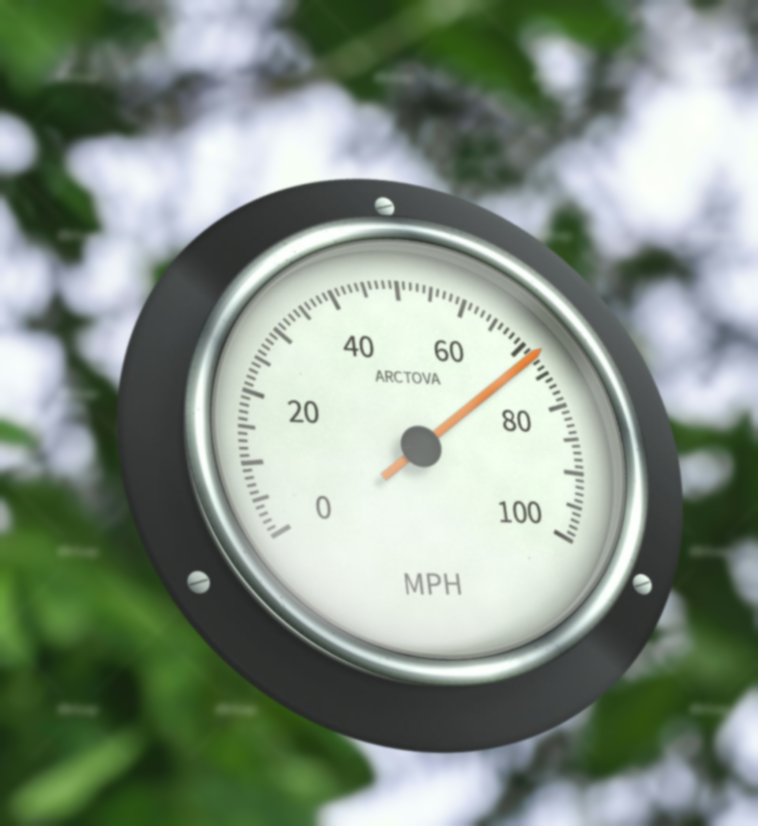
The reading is 72mph
